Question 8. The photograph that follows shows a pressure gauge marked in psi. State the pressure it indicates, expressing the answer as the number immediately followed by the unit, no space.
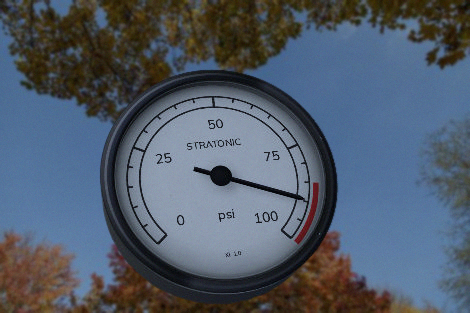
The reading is 90psi
